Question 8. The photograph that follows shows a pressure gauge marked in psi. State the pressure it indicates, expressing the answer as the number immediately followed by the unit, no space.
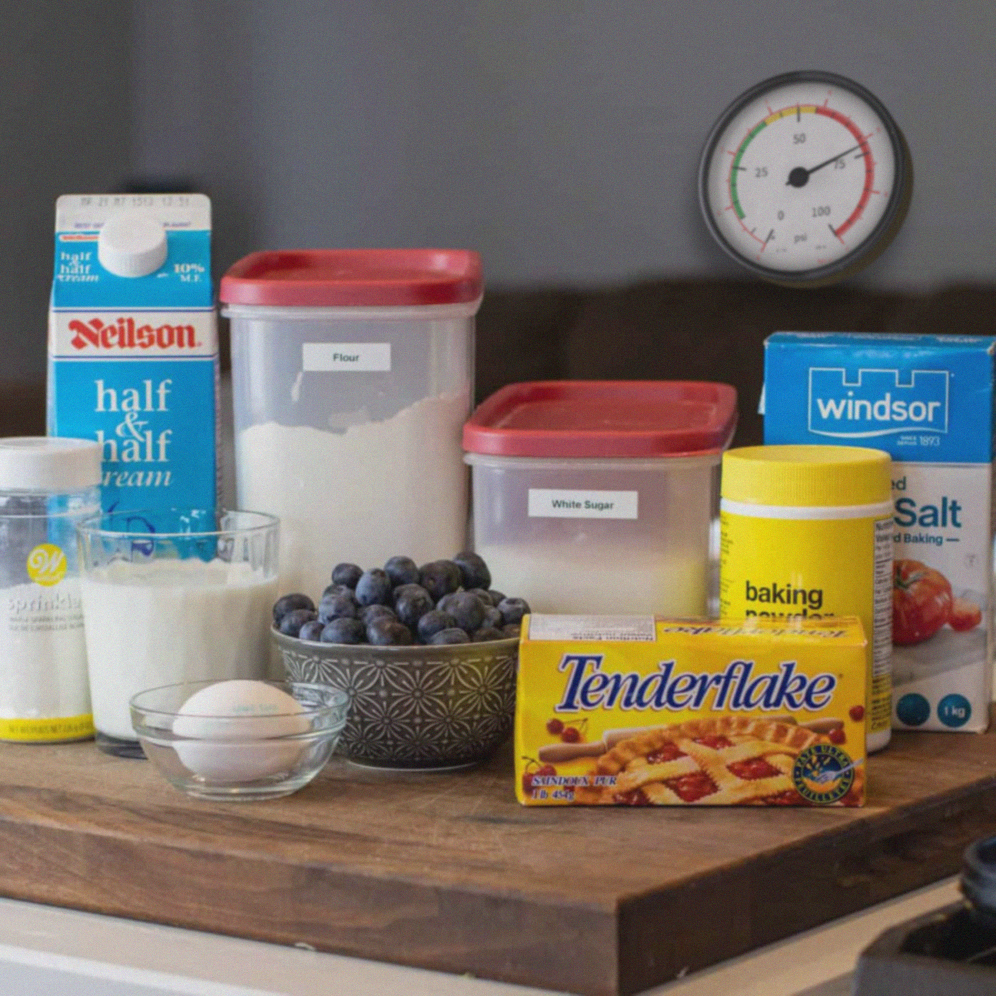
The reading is 72.5psi
